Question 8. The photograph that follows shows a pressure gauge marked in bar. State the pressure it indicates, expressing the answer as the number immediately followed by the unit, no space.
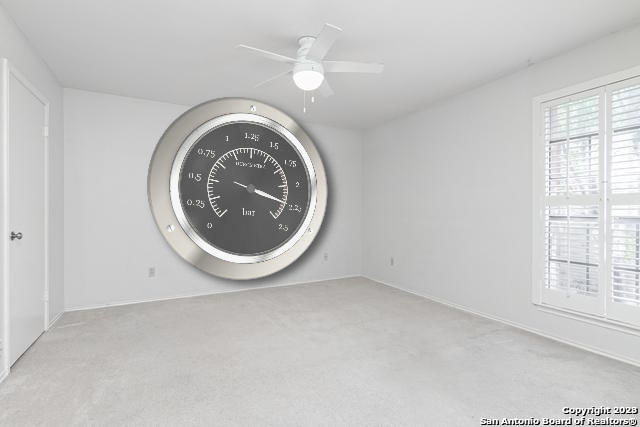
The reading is 2.25bar
